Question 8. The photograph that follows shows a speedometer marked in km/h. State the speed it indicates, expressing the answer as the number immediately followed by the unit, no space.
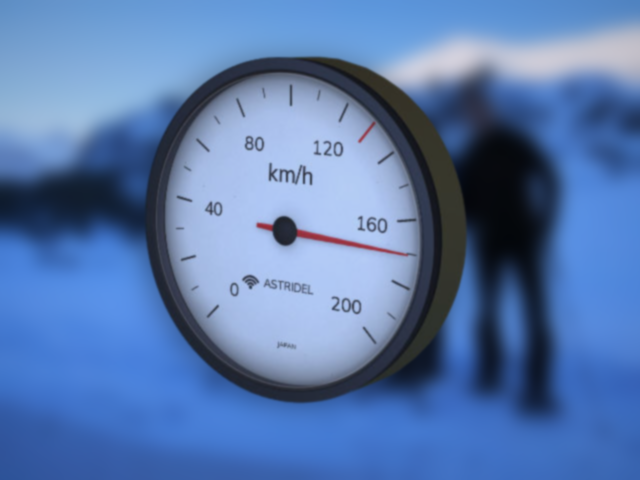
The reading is 170km/h
